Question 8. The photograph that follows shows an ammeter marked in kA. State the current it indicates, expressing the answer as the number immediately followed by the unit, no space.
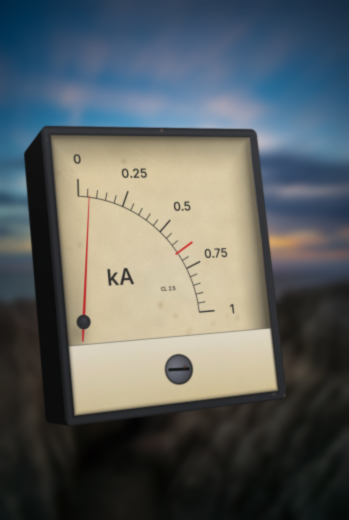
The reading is 0.05kA
